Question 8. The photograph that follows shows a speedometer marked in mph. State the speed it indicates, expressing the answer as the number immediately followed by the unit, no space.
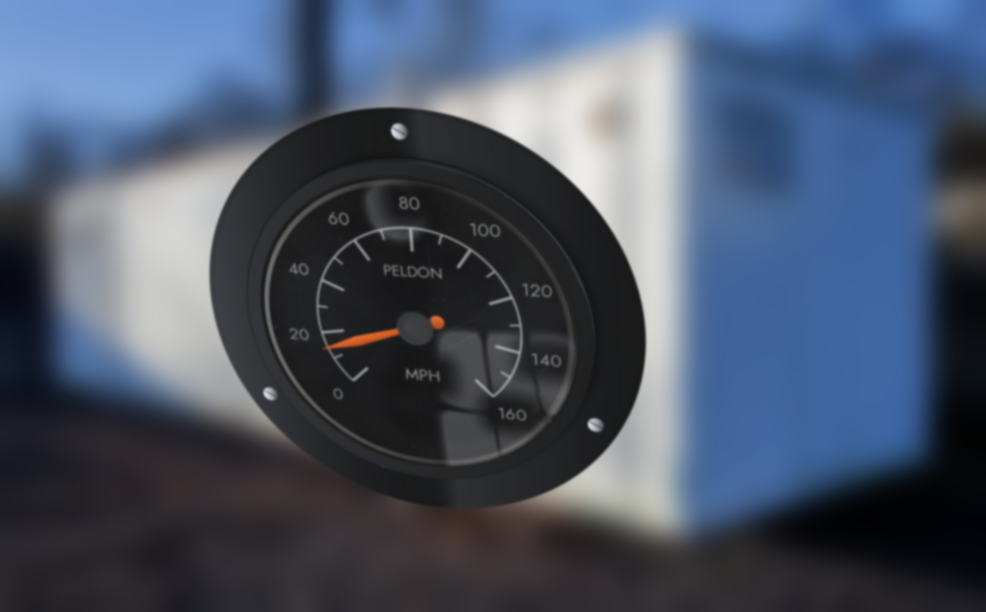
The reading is 15mph
